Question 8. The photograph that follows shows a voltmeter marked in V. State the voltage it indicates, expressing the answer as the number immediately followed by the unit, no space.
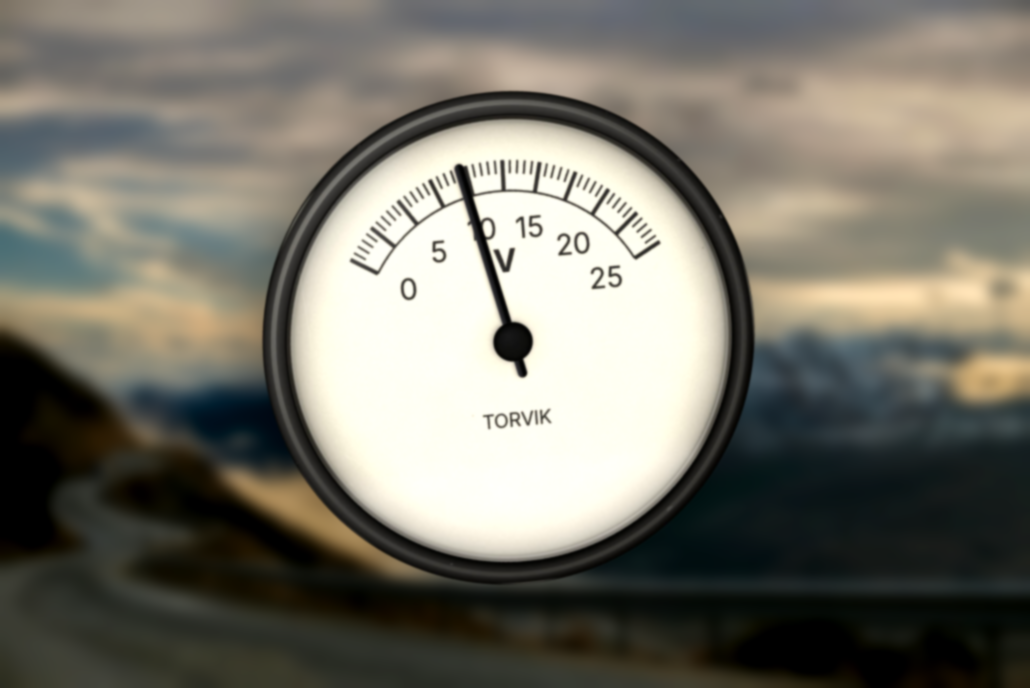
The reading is 9.5V
